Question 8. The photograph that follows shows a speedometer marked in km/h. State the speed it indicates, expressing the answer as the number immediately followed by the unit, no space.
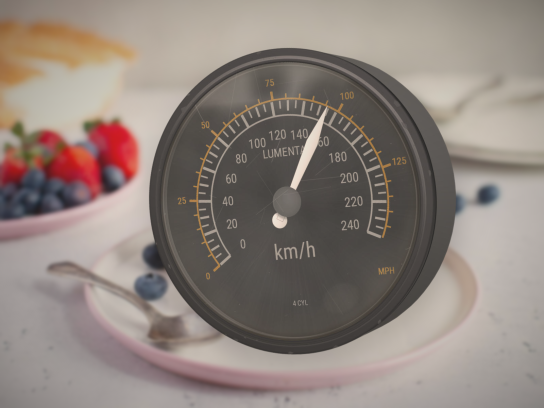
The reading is 155km/h
